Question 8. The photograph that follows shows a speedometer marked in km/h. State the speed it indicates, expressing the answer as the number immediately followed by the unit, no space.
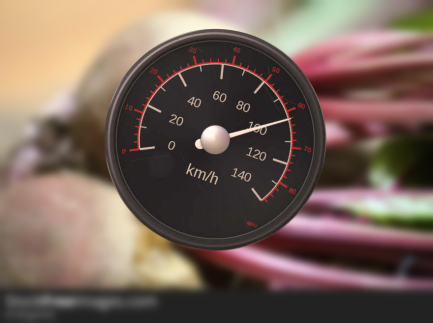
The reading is 100km/h
